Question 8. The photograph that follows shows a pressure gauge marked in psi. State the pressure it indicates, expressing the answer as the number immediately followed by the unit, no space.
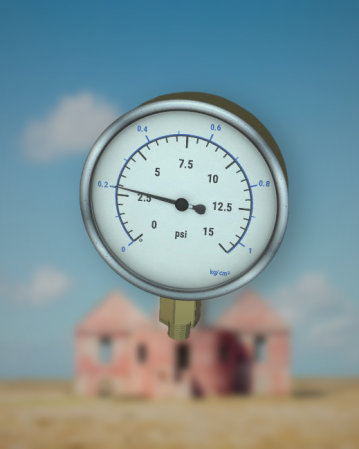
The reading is 3psi
